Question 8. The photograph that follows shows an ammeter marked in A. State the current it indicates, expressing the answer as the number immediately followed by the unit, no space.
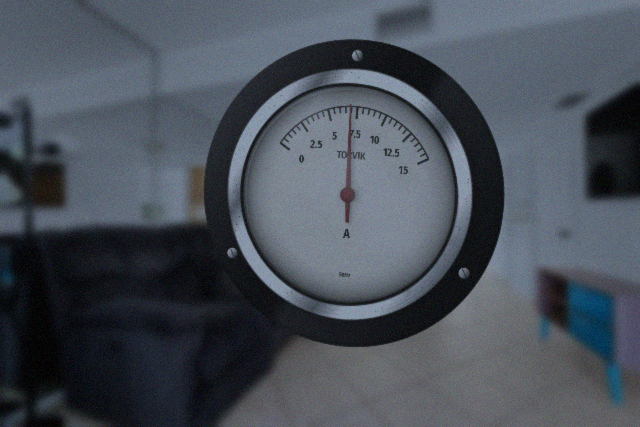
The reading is 7A
